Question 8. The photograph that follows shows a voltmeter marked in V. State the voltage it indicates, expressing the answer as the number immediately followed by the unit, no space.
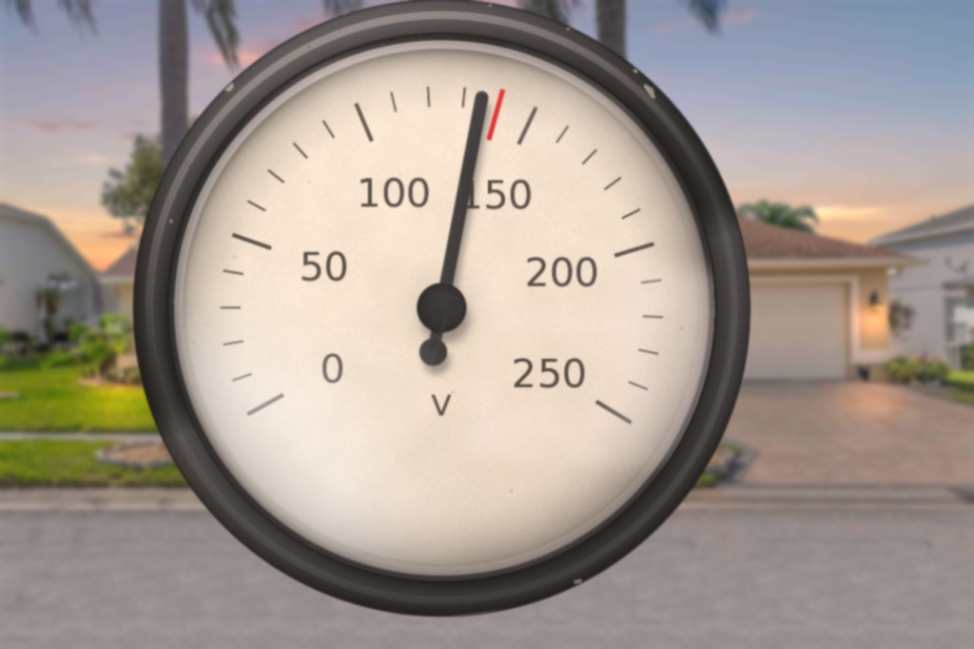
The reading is 135V
